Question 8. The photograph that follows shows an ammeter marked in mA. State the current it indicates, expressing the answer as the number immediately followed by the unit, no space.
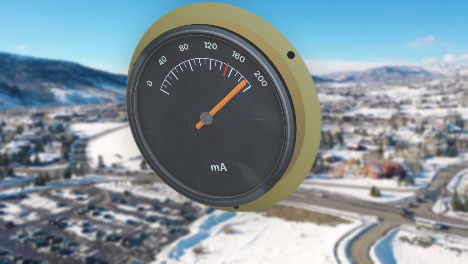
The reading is 190mA
